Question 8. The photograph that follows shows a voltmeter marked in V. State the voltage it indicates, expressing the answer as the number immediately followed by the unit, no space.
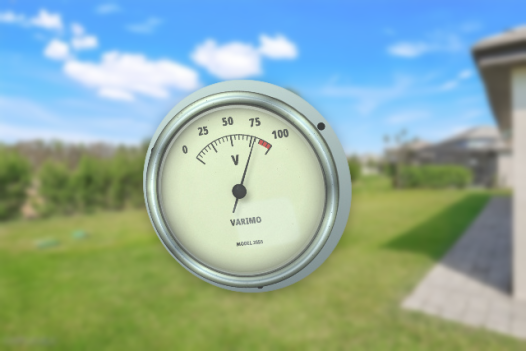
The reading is 80V
